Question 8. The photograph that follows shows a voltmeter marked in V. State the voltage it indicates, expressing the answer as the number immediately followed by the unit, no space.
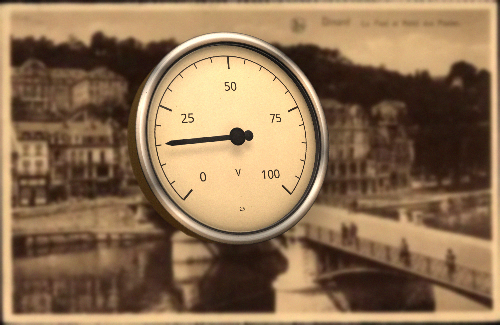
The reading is 15V
